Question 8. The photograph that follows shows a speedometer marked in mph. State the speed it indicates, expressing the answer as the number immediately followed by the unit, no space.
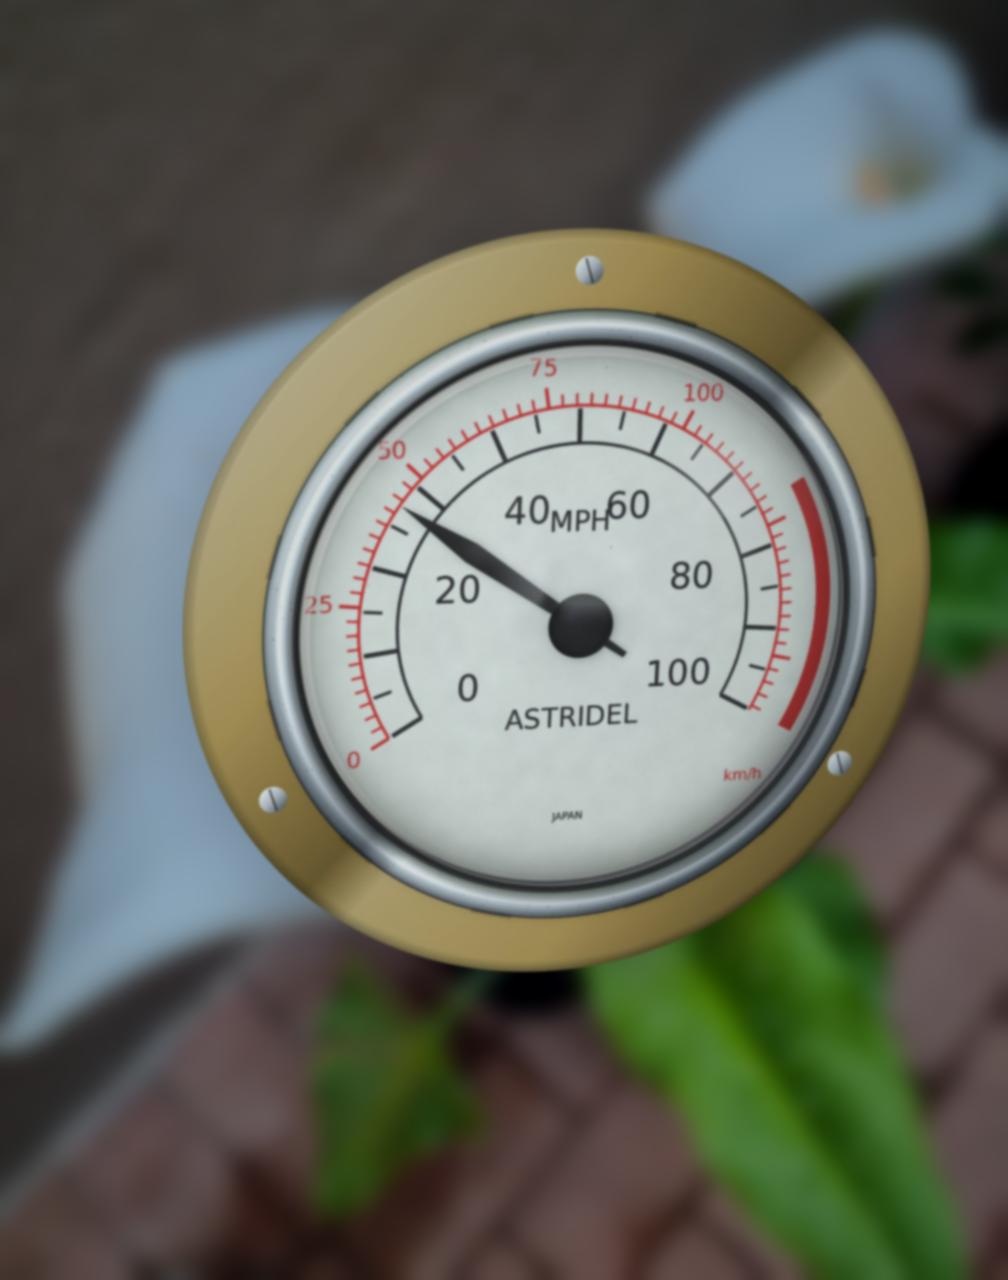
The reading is 27.5mph
